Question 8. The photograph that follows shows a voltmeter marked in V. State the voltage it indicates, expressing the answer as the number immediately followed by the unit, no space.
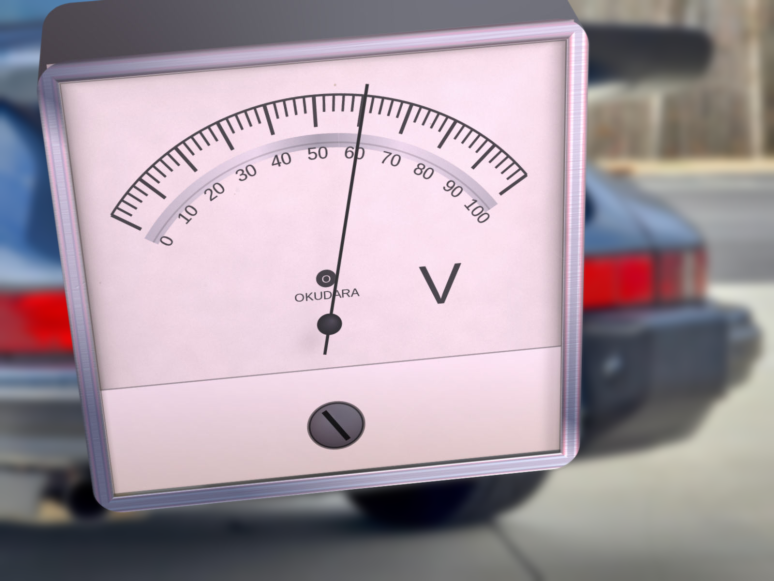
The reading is 60V
